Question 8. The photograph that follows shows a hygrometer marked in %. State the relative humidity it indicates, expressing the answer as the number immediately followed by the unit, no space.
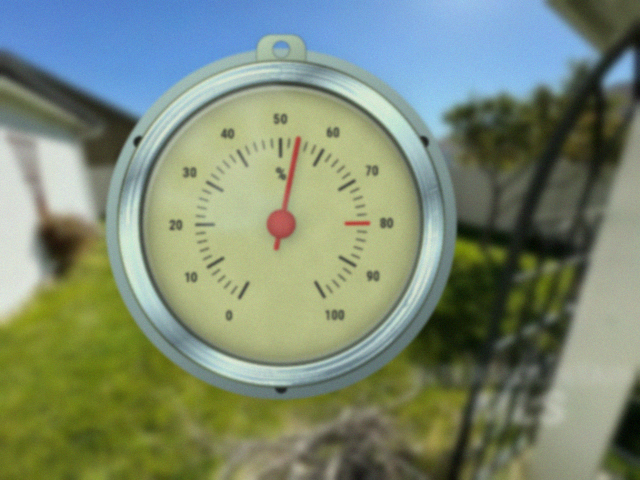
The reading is 54%
